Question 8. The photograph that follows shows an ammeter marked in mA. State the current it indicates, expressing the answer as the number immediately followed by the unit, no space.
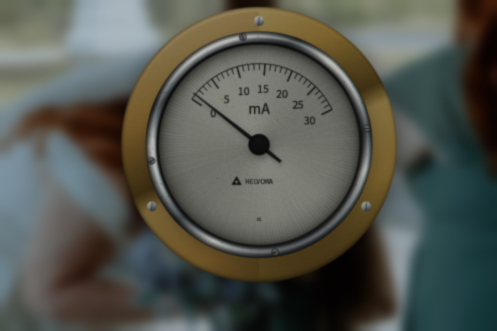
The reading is 1mA
